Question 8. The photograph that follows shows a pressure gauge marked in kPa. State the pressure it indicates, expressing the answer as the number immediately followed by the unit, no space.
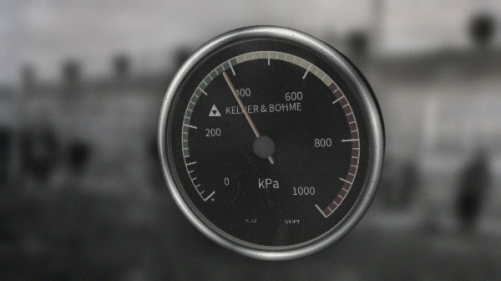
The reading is 380kPa
